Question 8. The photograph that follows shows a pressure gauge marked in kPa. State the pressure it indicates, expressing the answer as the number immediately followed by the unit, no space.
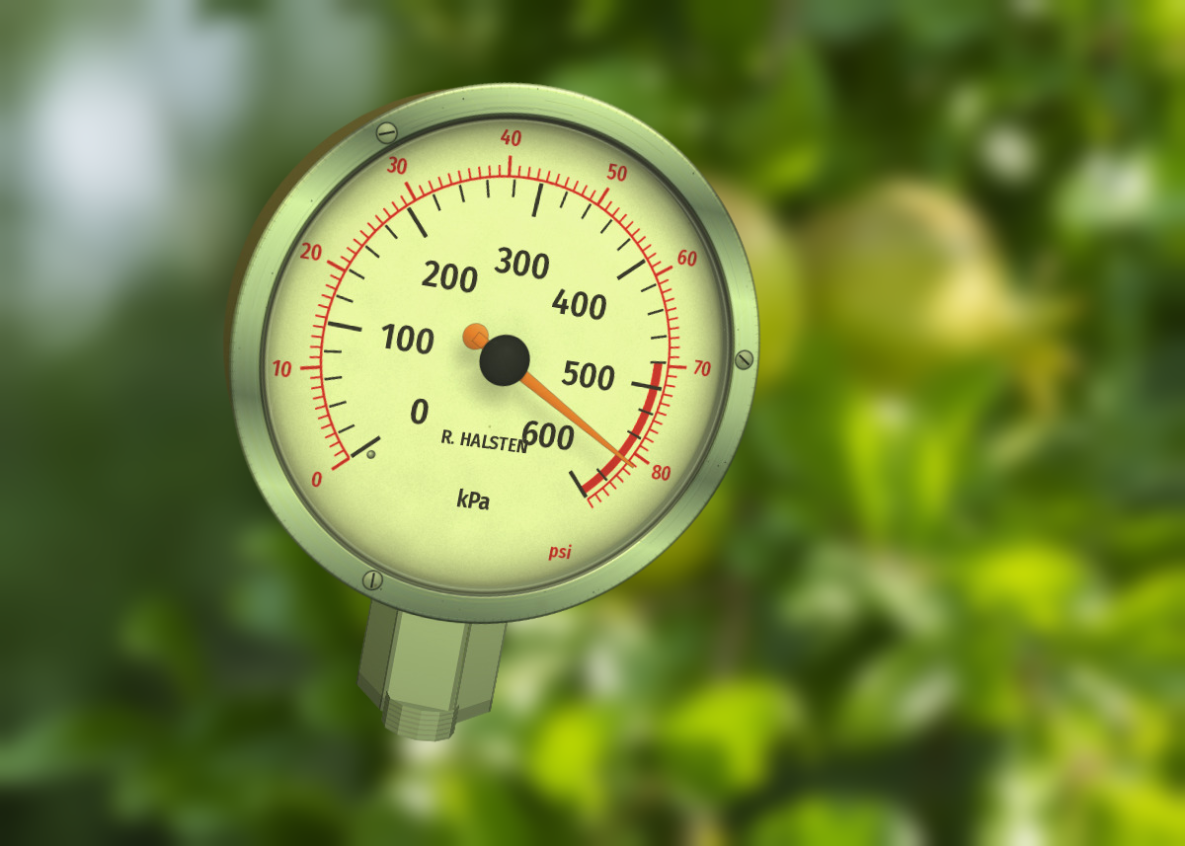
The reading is 560kPa
